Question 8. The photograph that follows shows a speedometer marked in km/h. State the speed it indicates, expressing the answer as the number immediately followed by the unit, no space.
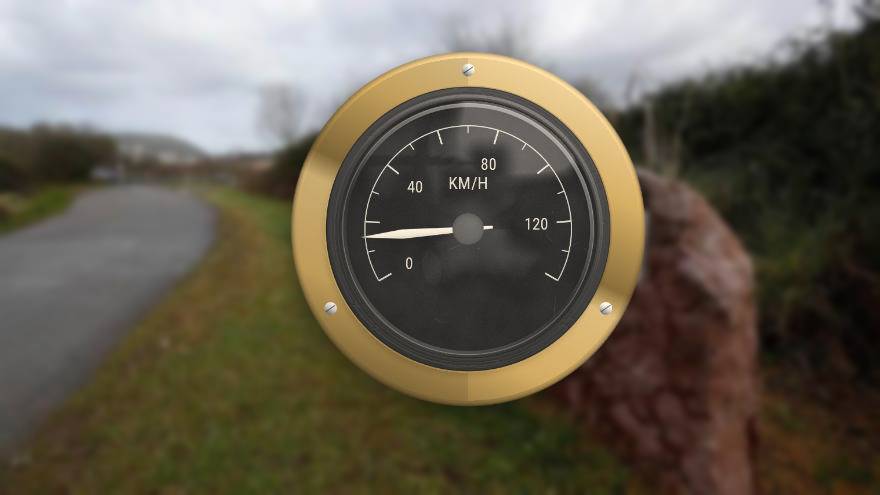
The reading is 15km/h
